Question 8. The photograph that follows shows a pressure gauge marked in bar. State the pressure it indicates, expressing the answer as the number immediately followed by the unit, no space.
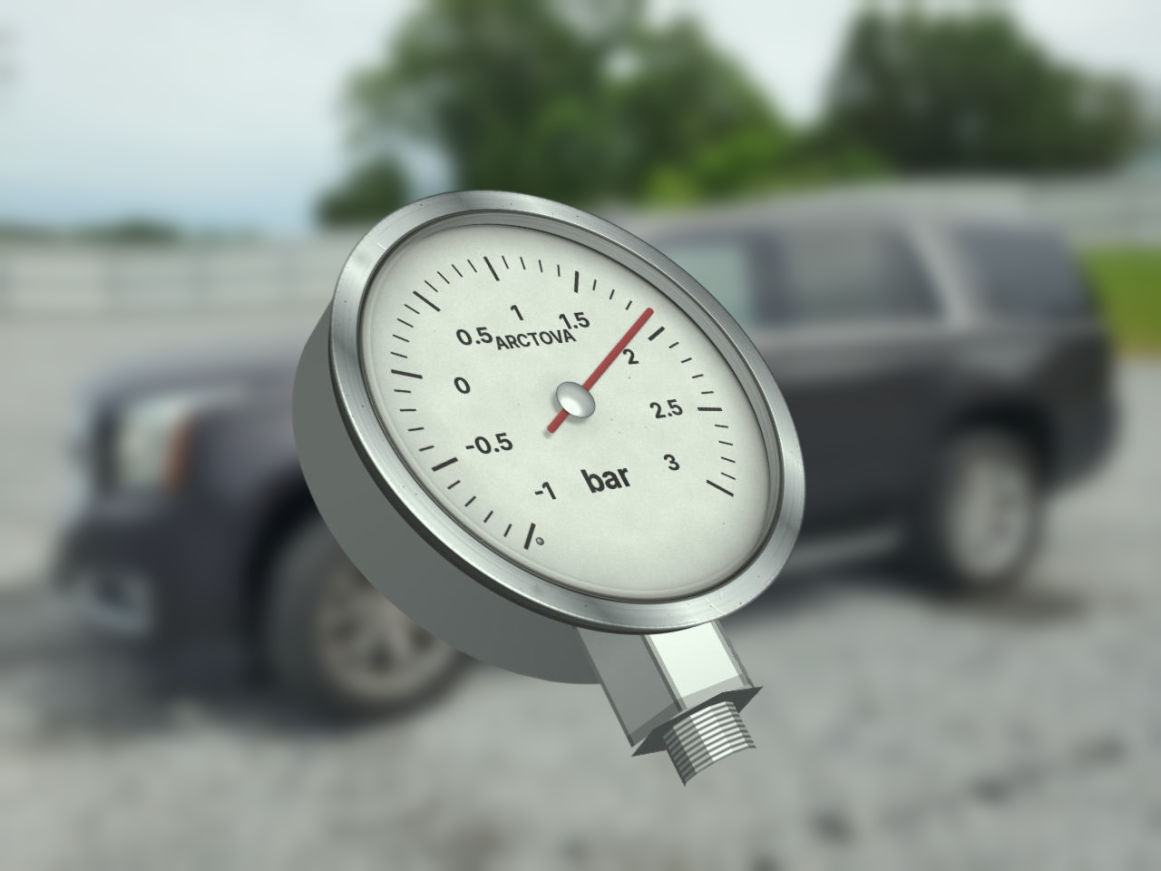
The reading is 1.9bar
